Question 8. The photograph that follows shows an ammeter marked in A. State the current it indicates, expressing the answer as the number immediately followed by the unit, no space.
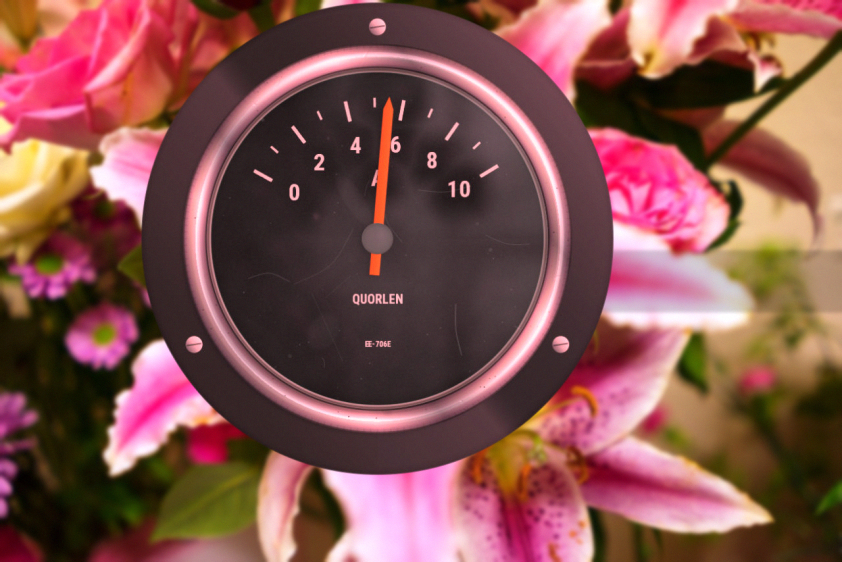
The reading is 5.5A
